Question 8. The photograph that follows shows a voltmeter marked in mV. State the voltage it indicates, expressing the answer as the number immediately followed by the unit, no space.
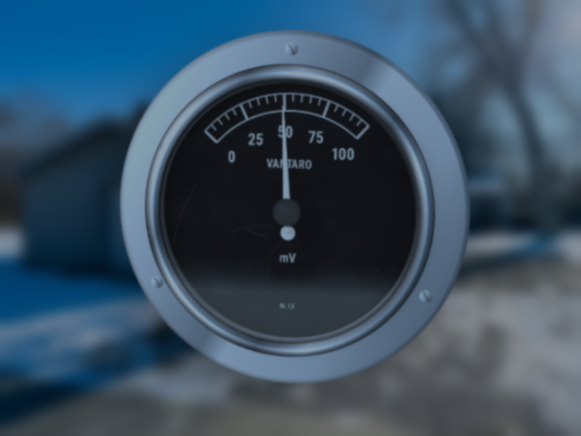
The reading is 50mV
